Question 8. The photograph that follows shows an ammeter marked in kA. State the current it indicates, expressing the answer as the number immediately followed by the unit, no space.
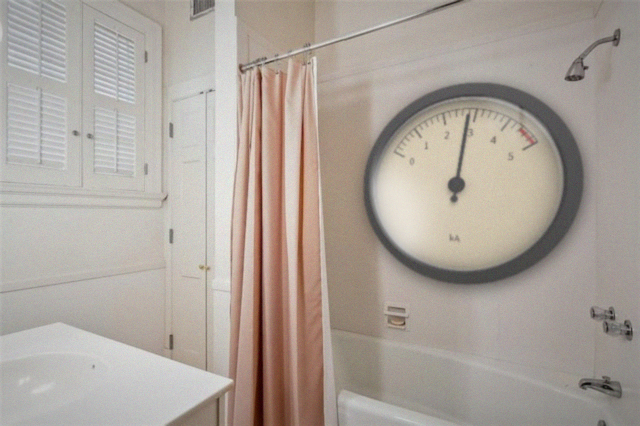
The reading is 2.8kA
